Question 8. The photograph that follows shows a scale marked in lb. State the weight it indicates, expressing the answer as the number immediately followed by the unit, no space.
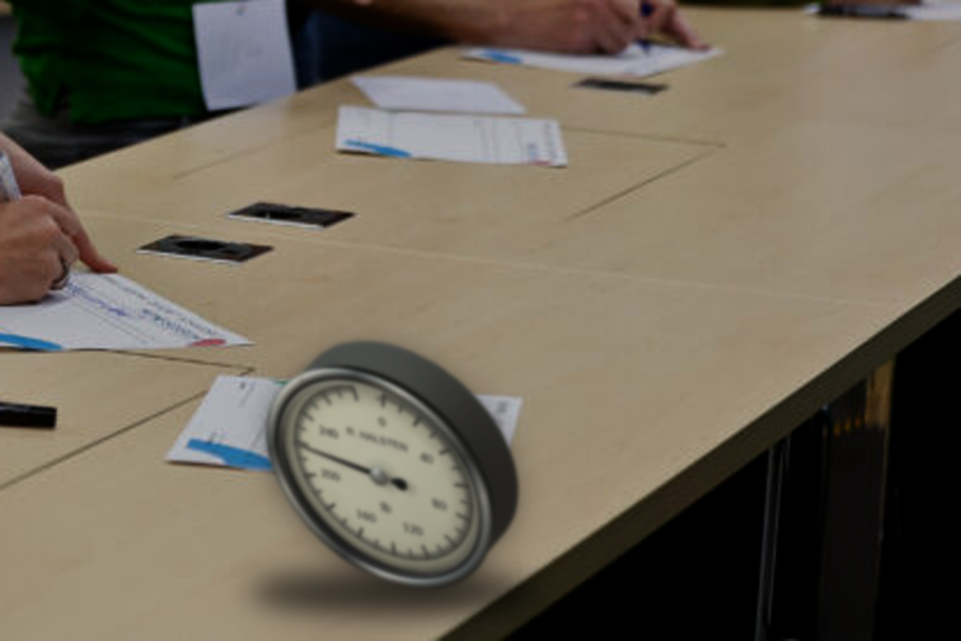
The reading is 220lb
